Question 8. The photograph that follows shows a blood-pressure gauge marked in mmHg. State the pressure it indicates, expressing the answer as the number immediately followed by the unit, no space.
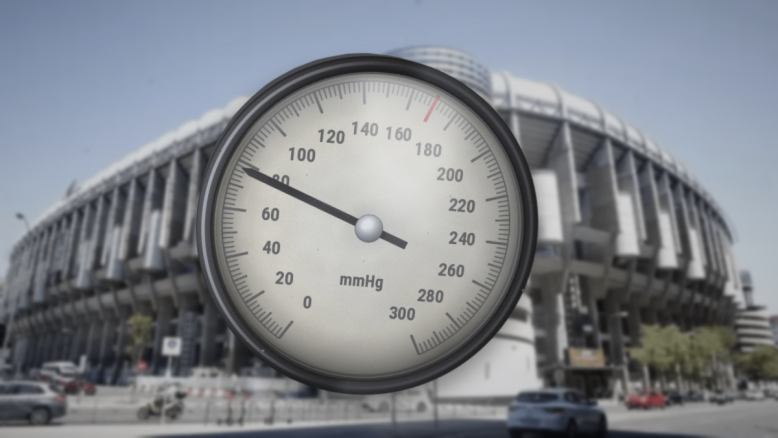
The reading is 78mmHg
